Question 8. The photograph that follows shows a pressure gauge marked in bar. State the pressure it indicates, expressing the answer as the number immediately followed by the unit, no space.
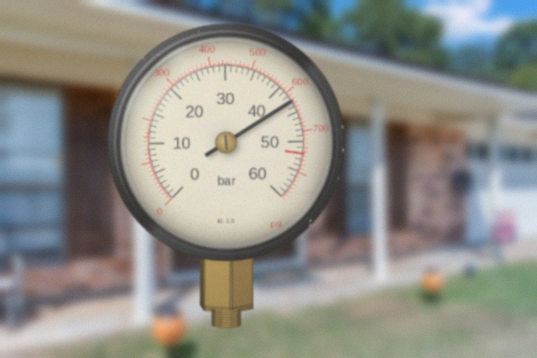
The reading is 43bar
